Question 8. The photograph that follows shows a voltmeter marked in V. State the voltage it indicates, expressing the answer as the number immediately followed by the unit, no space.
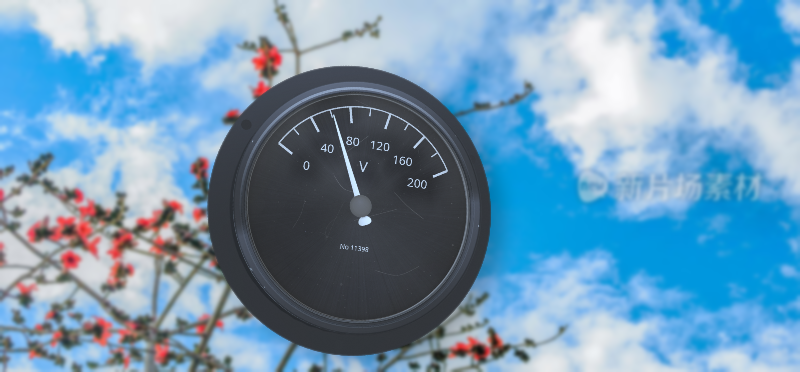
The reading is 60V
